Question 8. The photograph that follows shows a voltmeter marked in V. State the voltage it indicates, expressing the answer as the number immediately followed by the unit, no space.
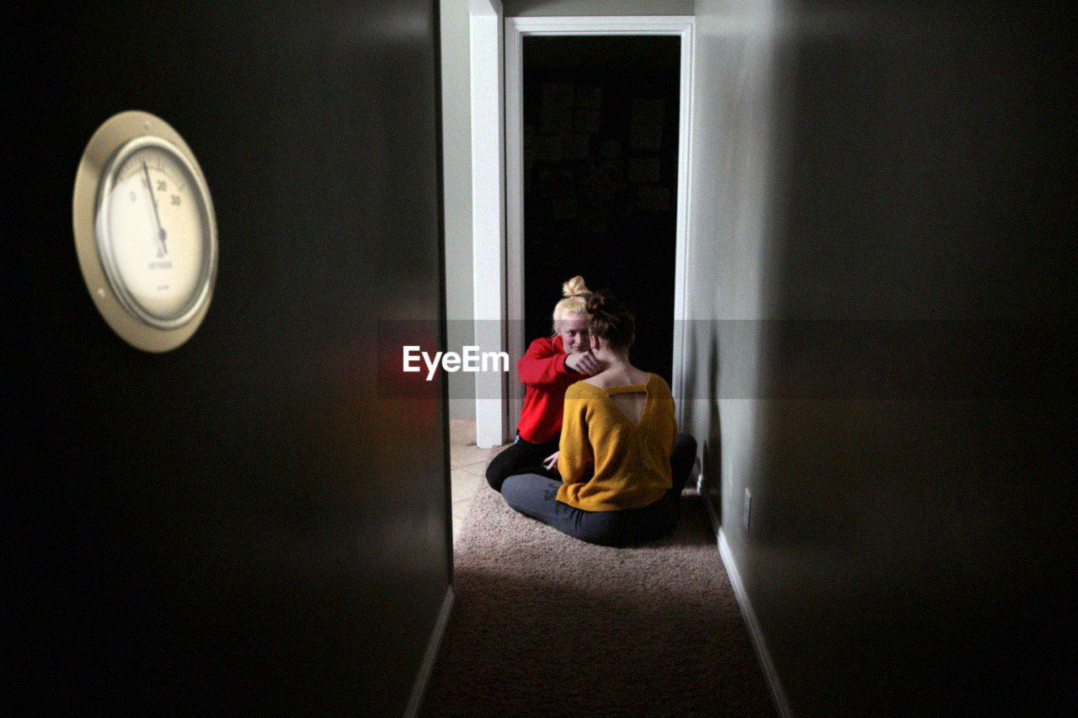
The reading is 10V
